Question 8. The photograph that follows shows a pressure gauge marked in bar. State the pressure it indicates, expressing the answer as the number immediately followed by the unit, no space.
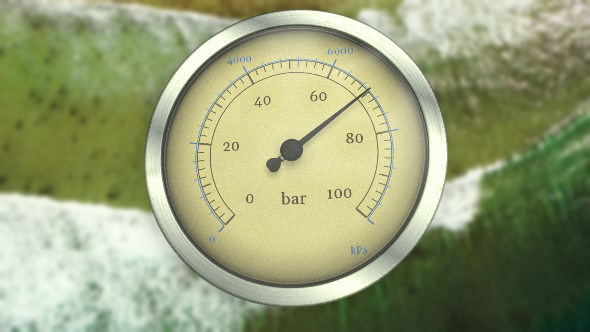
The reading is 70bar
